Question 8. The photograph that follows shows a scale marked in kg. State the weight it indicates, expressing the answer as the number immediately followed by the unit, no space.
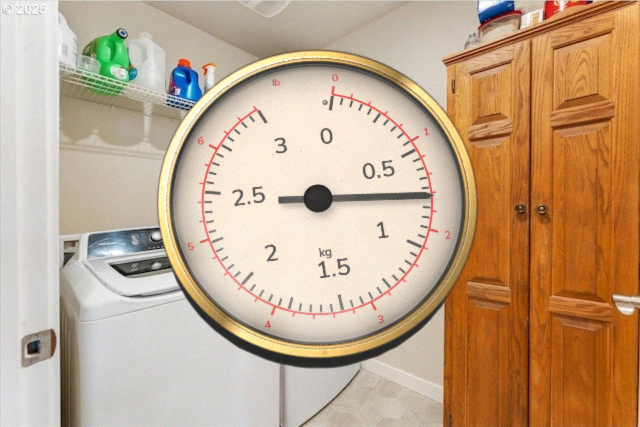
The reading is 0.75kg
